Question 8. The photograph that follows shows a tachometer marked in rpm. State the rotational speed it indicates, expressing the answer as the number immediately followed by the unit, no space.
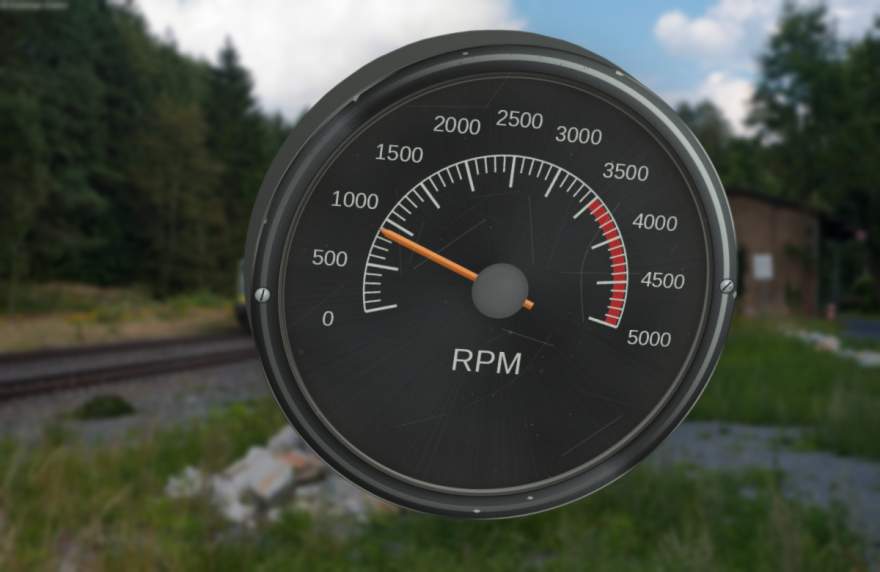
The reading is 900rpm
